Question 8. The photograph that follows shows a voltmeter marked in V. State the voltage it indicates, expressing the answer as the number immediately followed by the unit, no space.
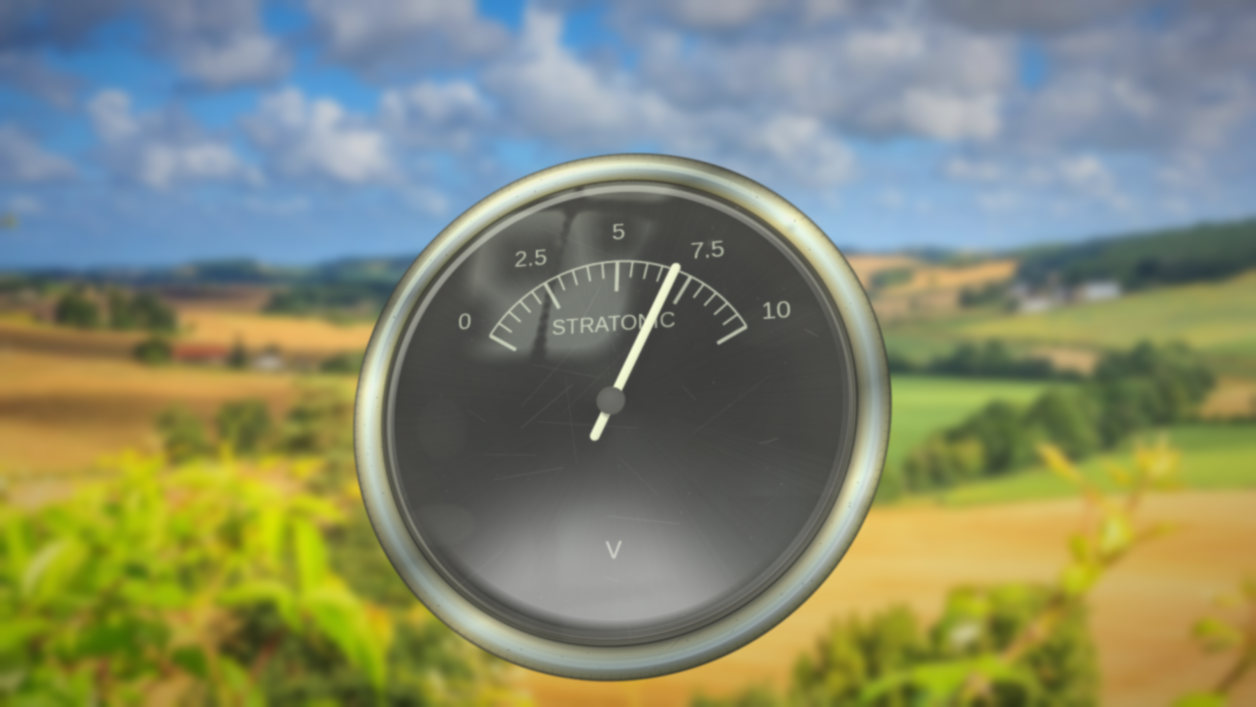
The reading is 7V
